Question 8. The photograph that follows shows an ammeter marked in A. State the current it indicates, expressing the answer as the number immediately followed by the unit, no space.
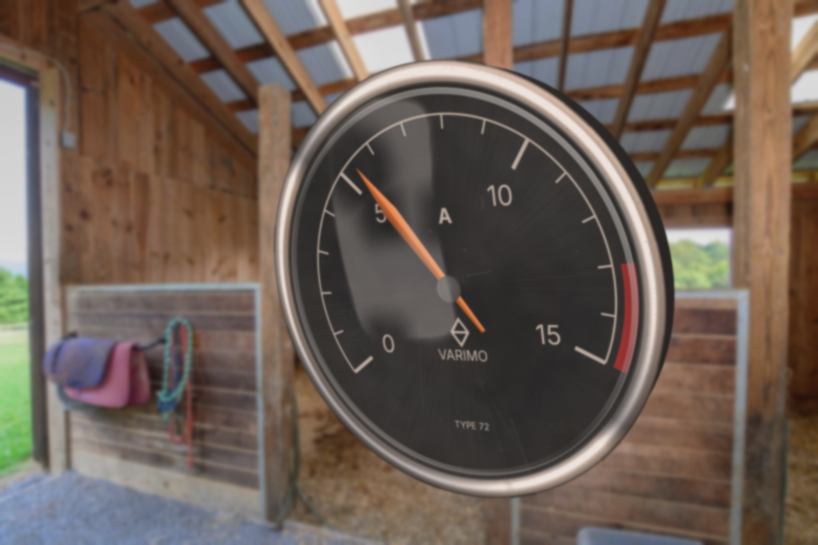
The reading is 5.5A
